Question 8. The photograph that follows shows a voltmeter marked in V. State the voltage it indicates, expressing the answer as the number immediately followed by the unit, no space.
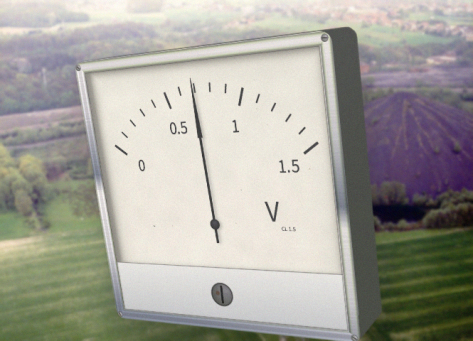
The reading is 0.7V
